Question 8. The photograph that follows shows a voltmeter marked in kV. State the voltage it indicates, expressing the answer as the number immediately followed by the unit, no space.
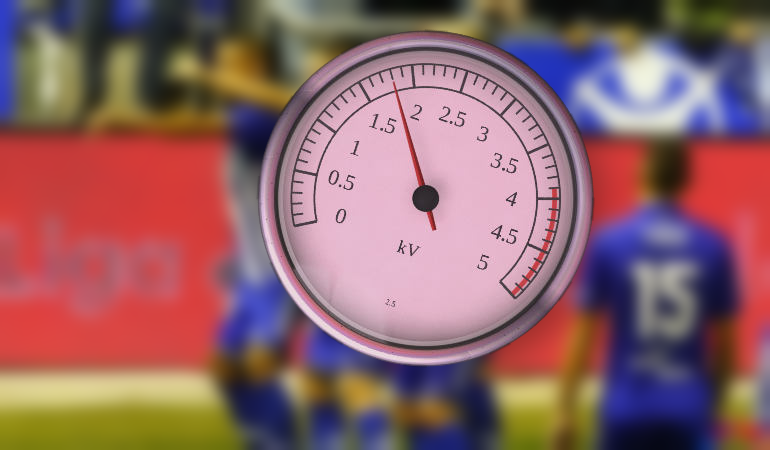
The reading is 1.8kV
